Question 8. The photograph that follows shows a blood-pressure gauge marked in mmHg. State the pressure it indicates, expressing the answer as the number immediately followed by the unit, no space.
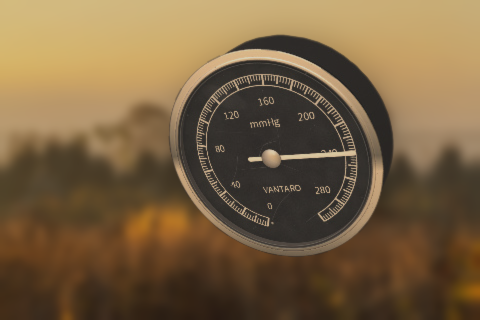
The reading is 240mmHg
